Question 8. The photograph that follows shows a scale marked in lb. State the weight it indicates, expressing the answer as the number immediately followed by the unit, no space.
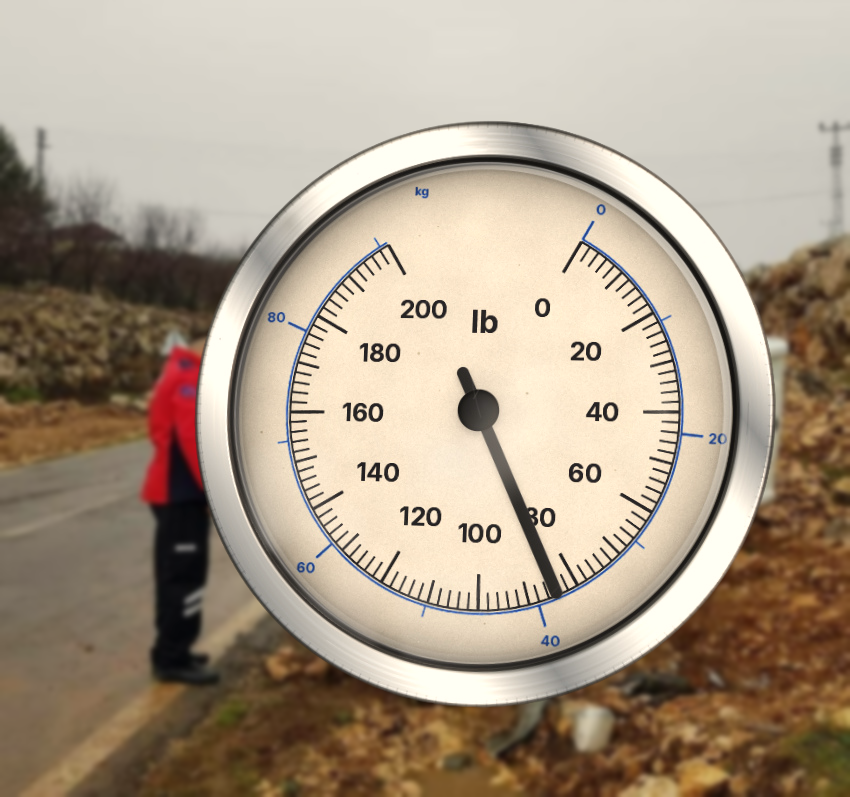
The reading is 84lb
